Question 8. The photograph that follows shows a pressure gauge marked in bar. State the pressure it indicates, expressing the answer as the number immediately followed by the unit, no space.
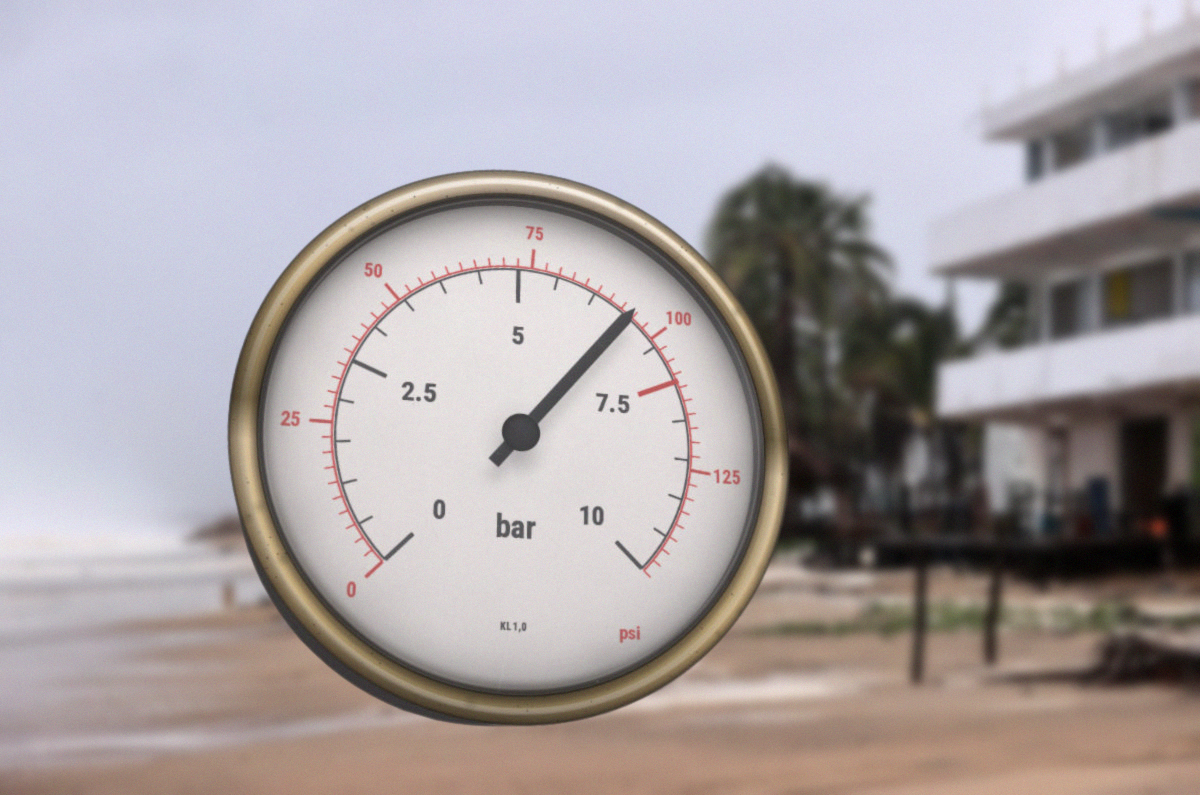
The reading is 6.5bar
